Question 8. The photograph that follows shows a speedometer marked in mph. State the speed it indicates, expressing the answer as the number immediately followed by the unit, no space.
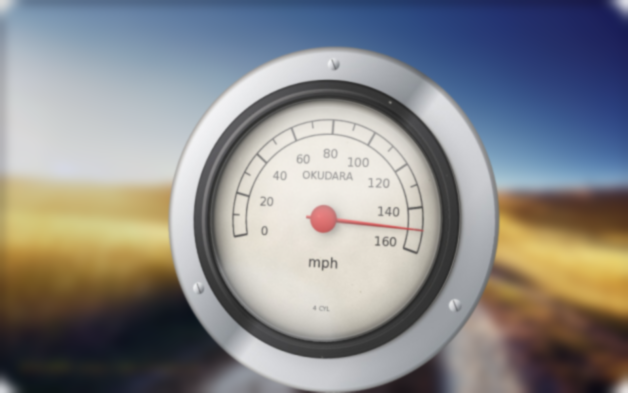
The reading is 150mph
